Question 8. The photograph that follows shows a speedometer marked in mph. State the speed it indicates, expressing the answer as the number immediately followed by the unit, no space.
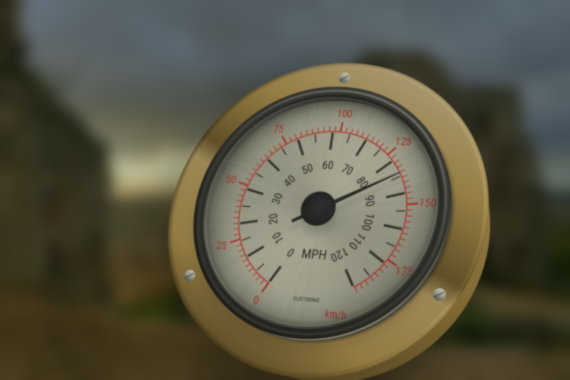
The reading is 85mph
